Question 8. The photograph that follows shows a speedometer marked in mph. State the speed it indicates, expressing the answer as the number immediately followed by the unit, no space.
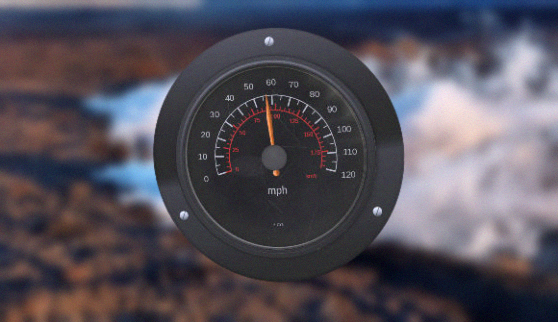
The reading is 57.5mph
